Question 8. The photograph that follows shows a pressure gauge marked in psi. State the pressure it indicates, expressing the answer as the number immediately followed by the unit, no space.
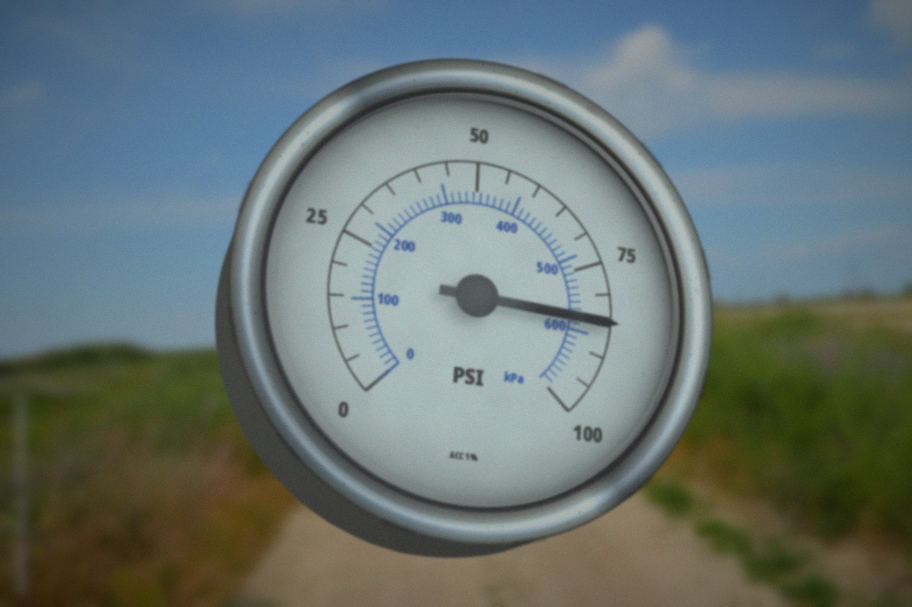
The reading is 85psi
